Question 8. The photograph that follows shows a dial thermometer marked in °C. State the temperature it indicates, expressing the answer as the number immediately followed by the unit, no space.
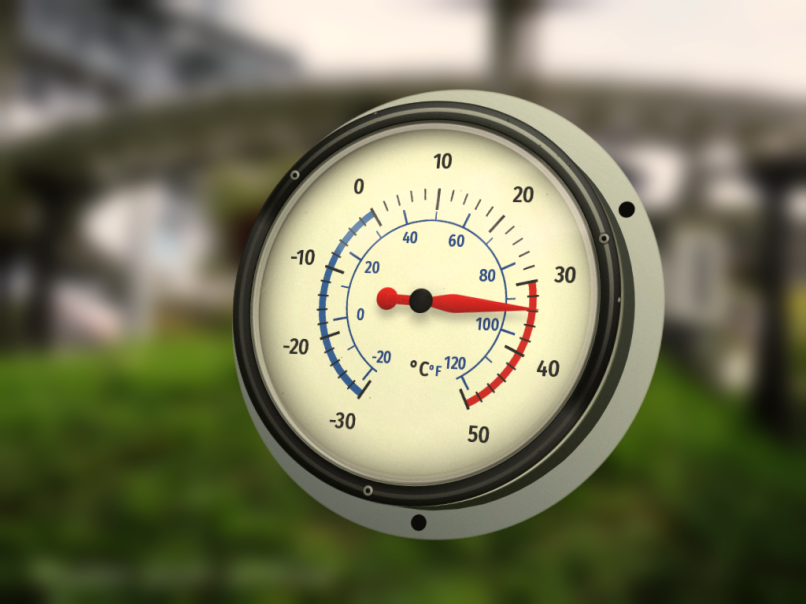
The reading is 34°C
